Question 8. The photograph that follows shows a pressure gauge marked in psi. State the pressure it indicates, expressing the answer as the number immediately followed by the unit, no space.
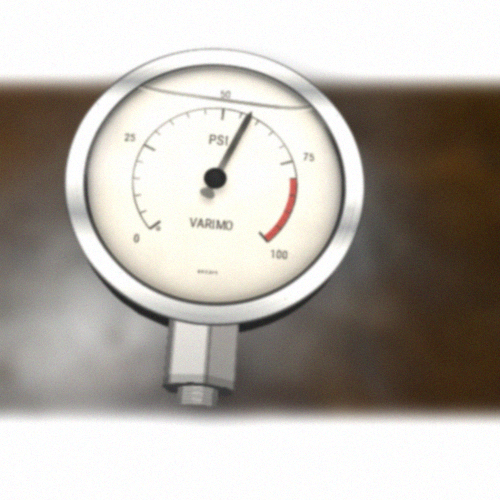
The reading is 57.5psi
